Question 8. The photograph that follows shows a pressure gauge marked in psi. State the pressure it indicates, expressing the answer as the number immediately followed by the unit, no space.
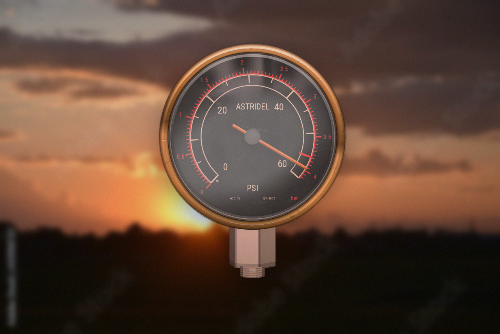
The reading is 57.5psi
